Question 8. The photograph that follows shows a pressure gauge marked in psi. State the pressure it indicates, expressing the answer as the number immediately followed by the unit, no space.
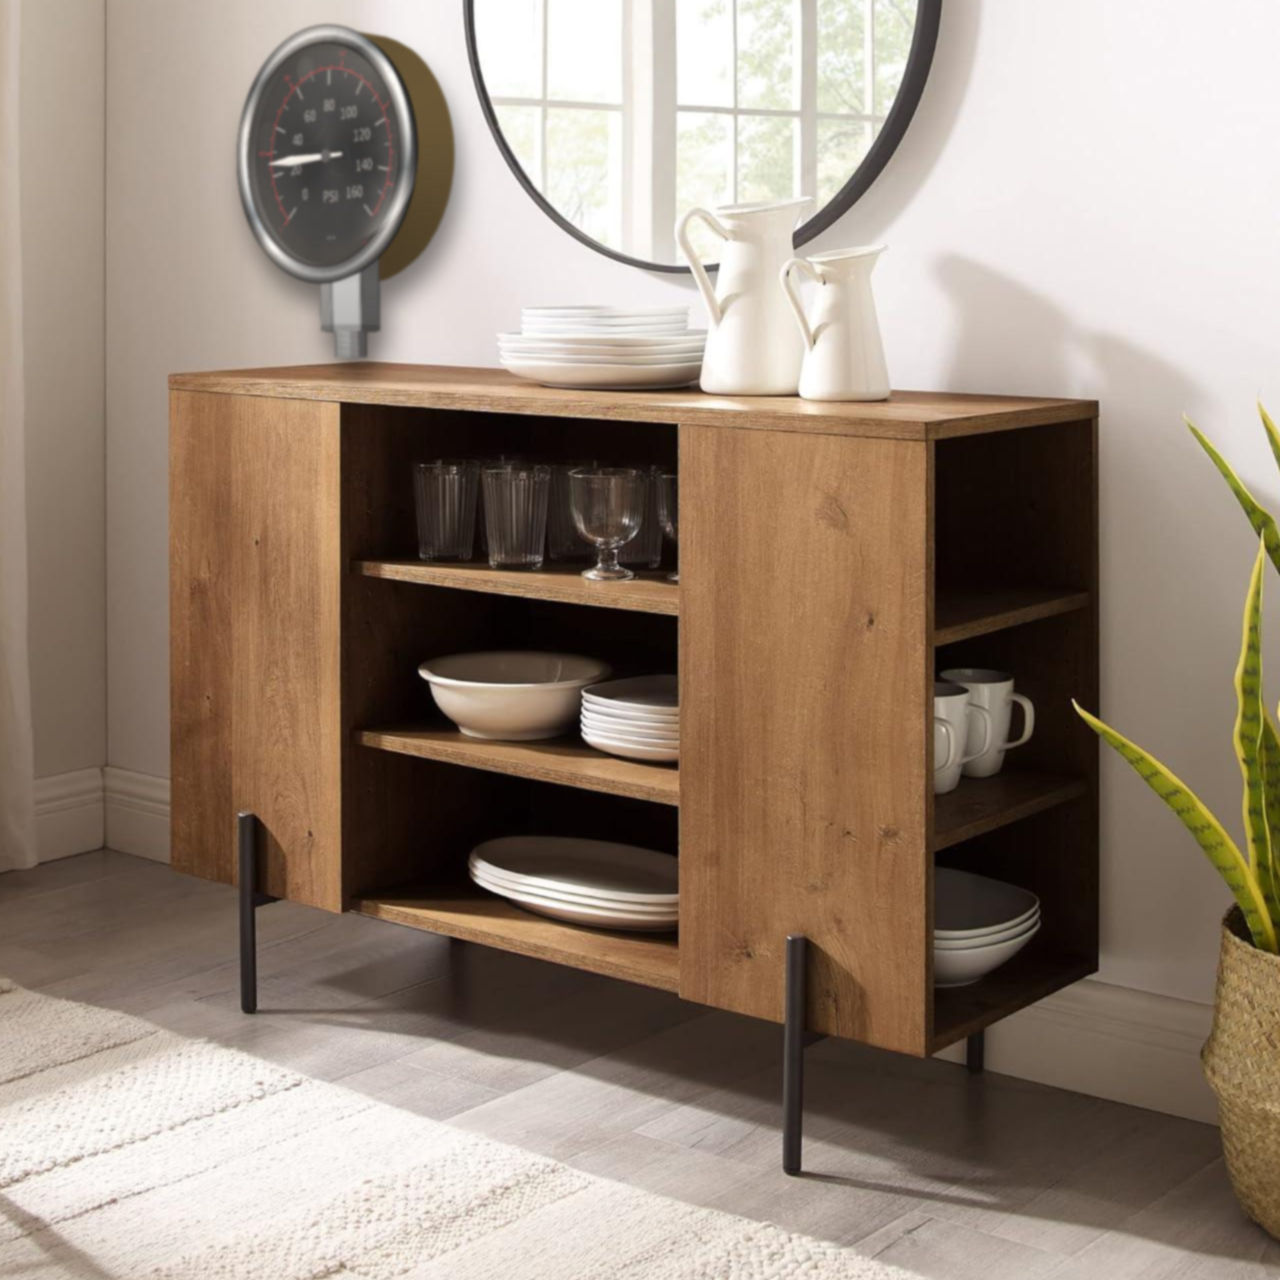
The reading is 25psi
